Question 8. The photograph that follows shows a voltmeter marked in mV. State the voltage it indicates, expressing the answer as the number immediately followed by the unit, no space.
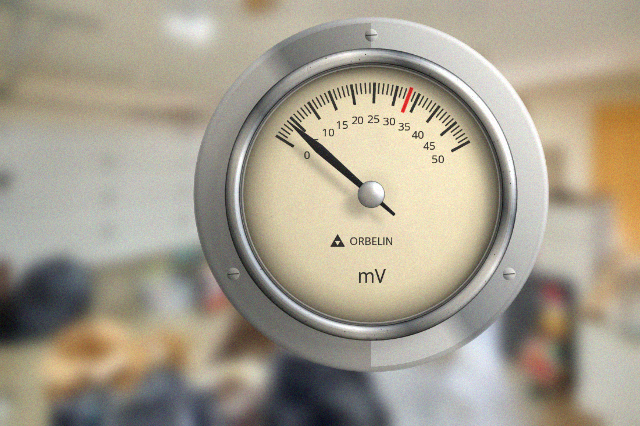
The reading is 4mV
